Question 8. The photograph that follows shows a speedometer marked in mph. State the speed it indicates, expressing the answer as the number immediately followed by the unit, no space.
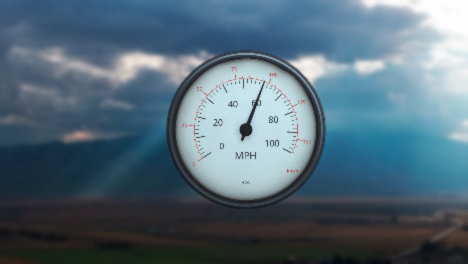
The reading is 60mph
